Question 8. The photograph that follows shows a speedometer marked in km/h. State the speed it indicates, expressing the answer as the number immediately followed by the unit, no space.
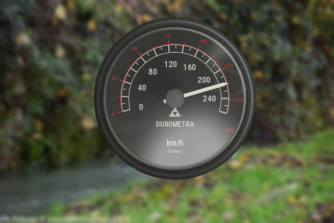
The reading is 220km/h
